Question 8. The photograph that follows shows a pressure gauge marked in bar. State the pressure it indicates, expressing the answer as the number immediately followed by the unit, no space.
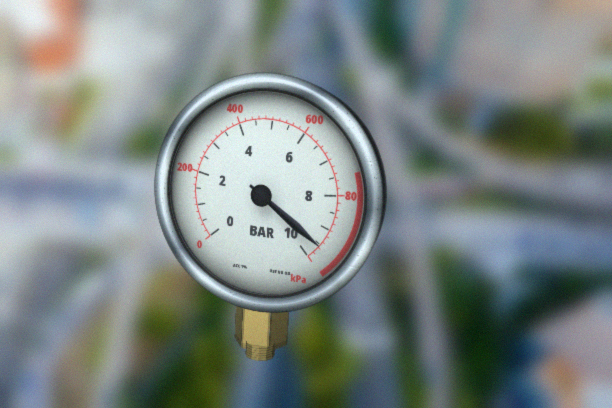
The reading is 9.5bar
